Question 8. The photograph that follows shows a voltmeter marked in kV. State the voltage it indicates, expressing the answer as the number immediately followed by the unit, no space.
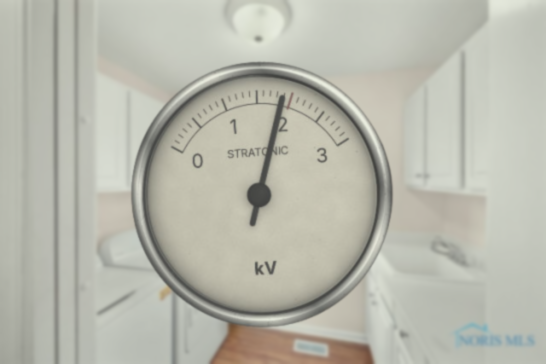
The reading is 1.9kV
